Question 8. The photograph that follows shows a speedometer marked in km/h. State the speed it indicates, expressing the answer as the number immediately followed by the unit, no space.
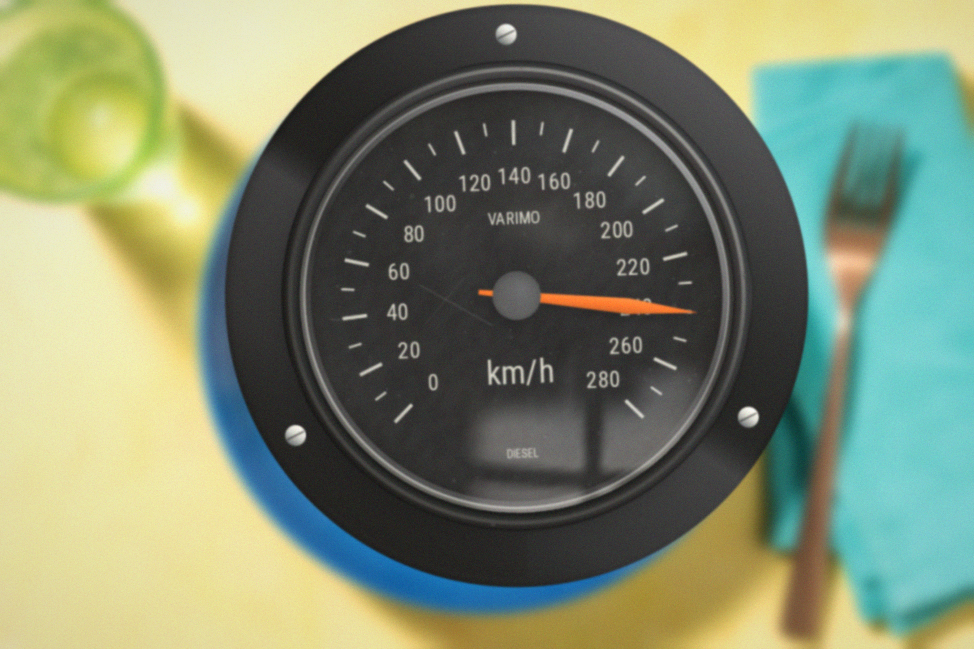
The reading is 240km/h
